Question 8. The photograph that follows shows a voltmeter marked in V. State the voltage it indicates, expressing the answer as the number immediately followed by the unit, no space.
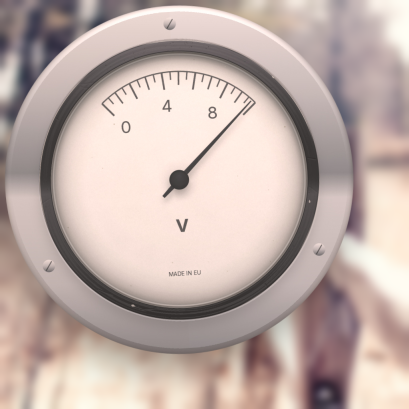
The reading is 9.75V
